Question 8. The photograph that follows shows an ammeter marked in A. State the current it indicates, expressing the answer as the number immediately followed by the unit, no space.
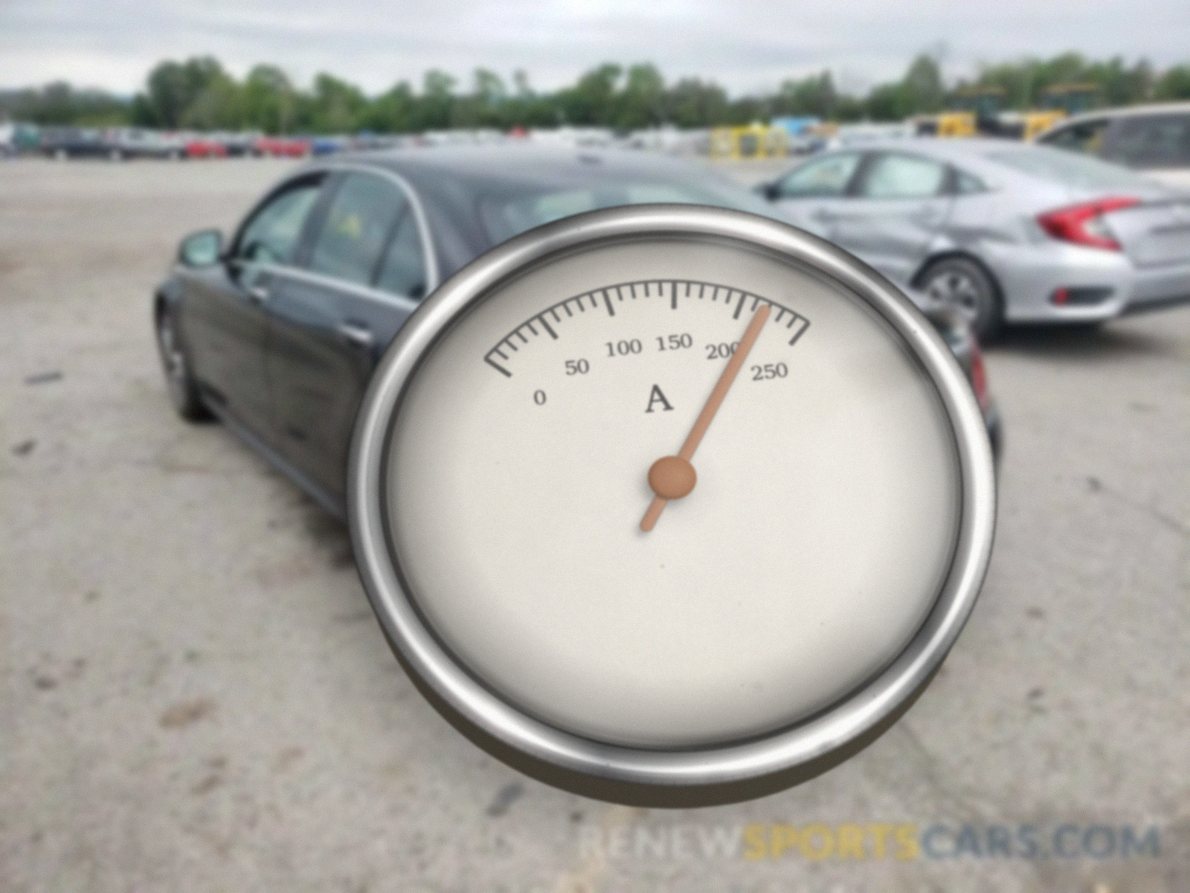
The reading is 220A
